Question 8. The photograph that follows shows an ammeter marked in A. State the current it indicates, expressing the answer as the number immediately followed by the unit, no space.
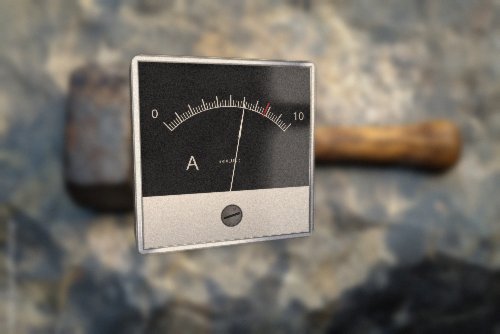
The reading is 6A
